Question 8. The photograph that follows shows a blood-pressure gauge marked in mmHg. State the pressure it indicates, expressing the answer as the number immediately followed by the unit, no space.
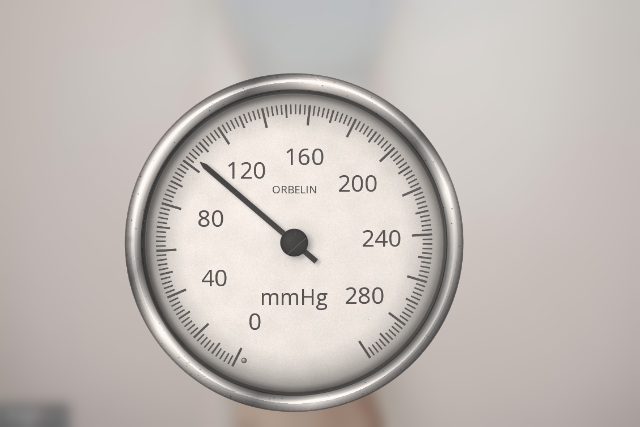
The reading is 104mmHg
